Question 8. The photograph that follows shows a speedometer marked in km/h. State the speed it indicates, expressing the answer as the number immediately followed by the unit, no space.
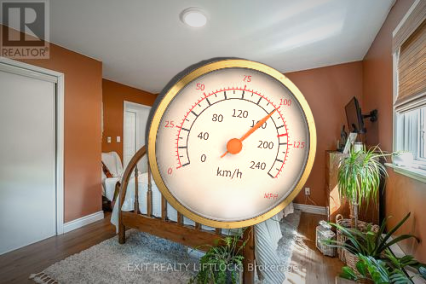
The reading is 160km/h
